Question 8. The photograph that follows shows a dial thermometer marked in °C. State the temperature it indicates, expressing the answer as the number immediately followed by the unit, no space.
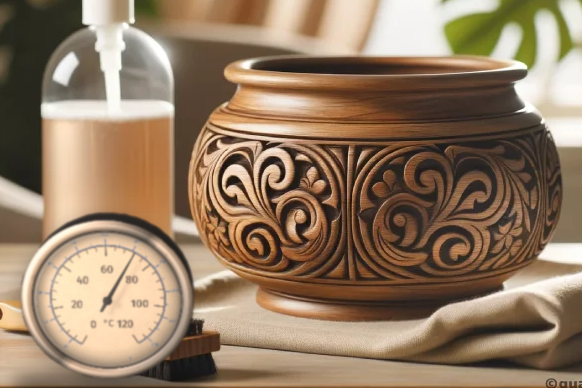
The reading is 72°C
